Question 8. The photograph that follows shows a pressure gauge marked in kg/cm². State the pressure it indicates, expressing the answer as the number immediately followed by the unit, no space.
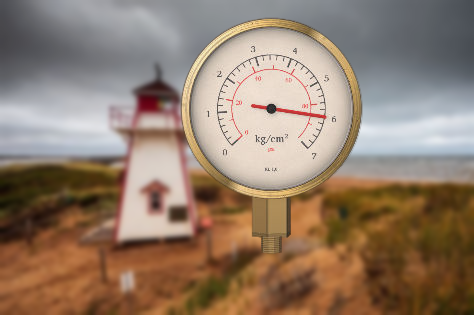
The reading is 6kg/cm²
